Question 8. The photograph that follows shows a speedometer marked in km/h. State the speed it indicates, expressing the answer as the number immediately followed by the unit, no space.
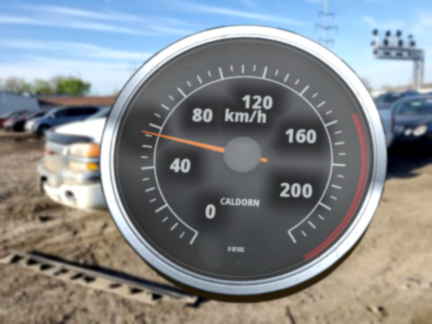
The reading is 55km/h
